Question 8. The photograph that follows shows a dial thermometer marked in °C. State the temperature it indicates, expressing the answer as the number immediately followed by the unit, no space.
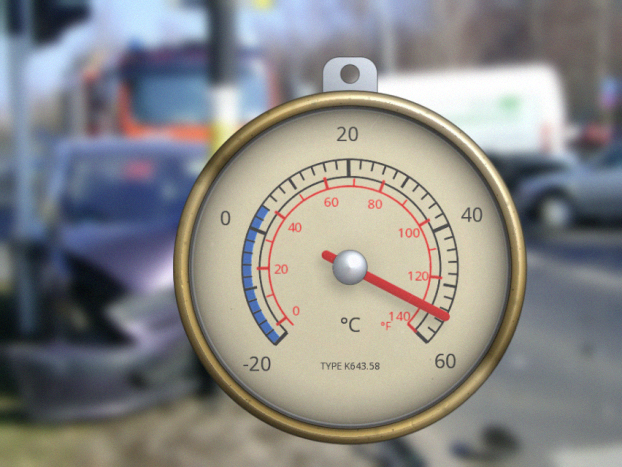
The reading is 55°C
